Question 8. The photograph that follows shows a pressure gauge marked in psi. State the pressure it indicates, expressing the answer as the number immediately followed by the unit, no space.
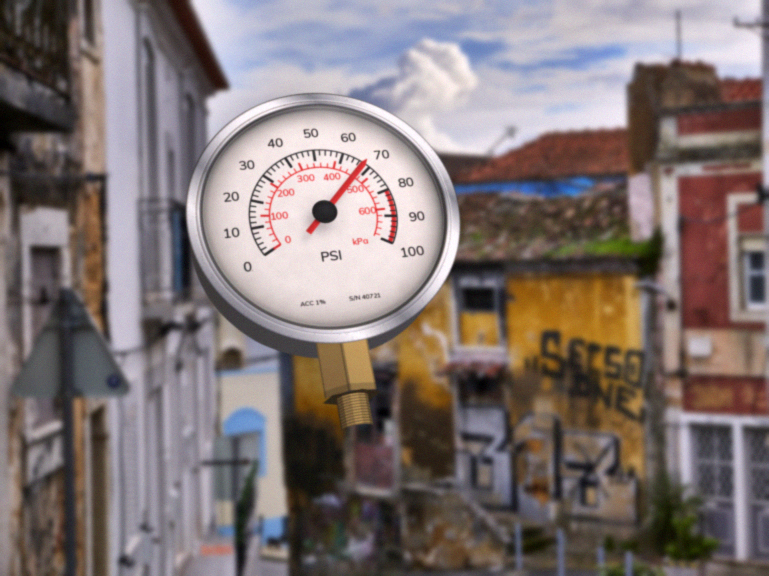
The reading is 68psi
